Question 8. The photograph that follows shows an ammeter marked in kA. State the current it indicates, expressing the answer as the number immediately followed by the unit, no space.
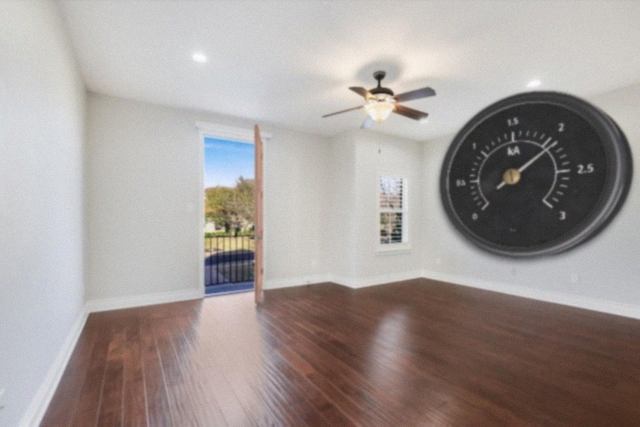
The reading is 2.1kA
